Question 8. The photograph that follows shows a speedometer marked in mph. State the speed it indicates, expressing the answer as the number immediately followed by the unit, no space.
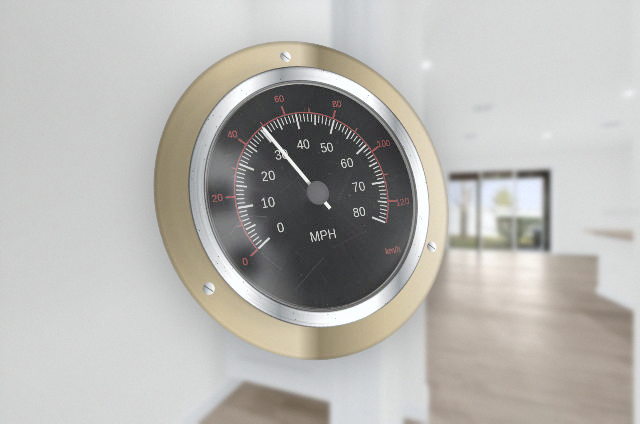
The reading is 30mph
